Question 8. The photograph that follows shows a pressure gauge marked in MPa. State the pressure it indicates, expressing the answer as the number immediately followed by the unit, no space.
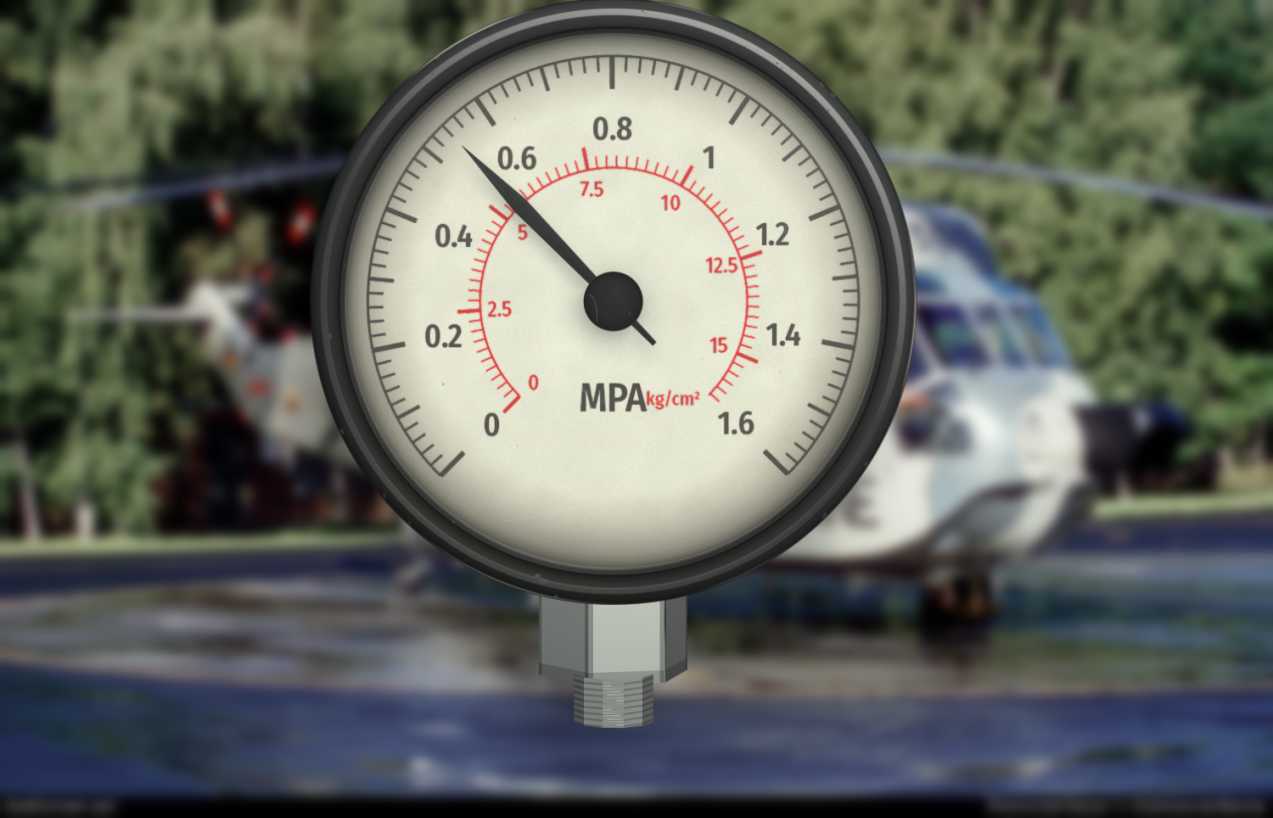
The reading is 0.54MPa
